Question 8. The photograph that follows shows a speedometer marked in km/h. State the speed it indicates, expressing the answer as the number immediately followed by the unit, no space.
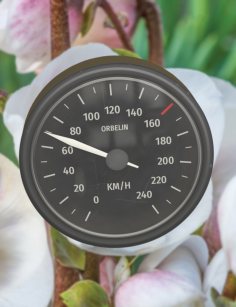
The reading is 70km/h
